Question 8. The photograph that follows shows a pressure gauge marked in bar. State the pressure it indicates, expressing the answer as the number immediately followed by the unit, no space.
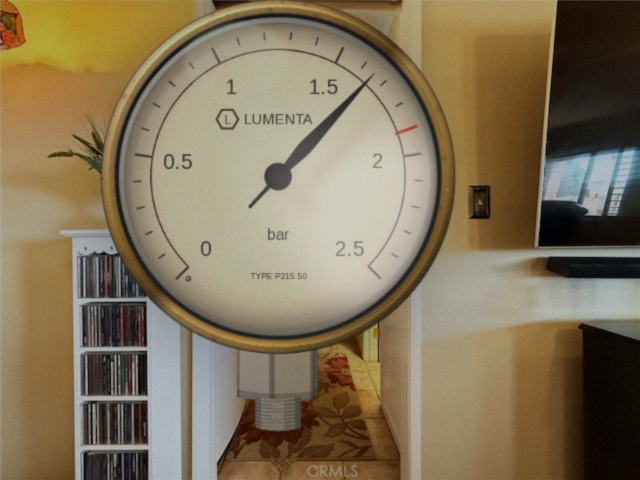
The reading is 1.65bar
